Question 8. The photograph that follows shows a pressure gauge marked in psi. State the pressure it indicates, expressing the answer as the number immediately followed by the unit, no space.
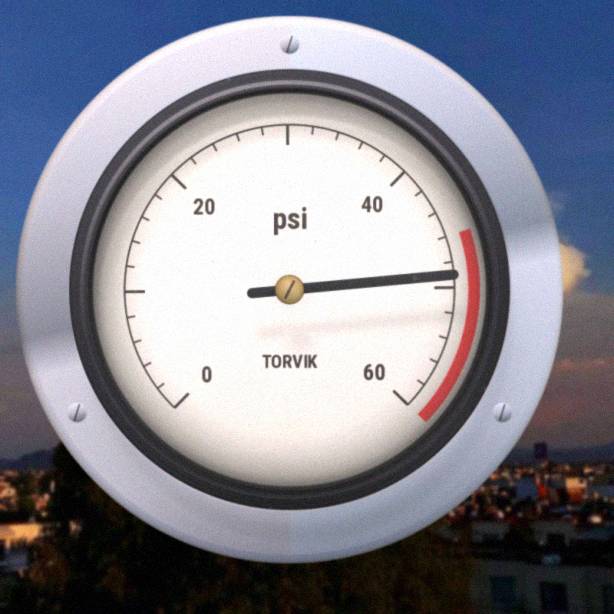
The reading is 49psi
